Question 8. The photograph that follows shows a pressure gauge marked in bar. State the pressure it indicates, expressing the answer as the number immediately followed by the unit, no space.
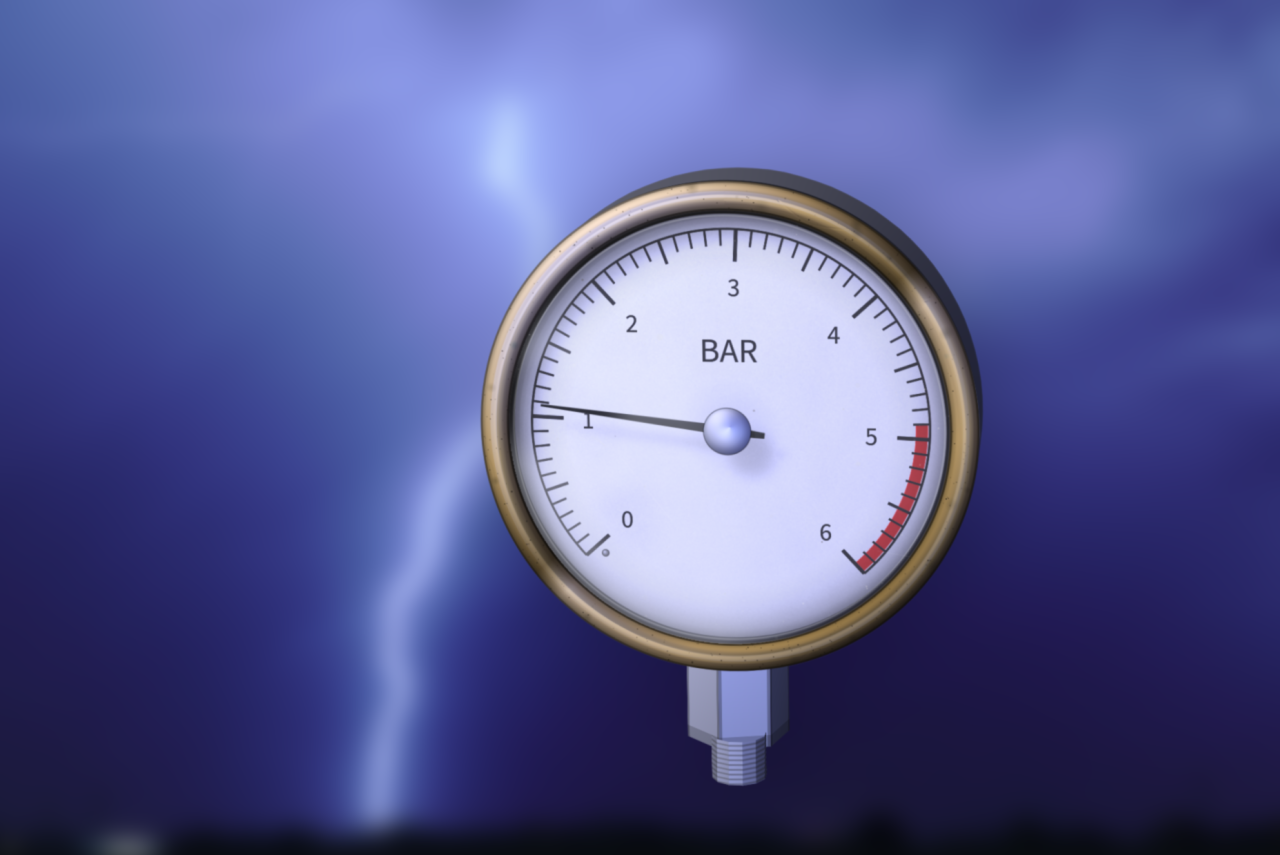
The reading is 1.1bar
